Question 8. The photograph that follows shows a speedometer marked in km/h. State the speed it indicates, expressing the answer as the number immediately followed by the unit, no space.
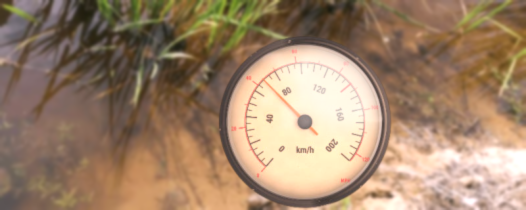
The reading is 70km/h
